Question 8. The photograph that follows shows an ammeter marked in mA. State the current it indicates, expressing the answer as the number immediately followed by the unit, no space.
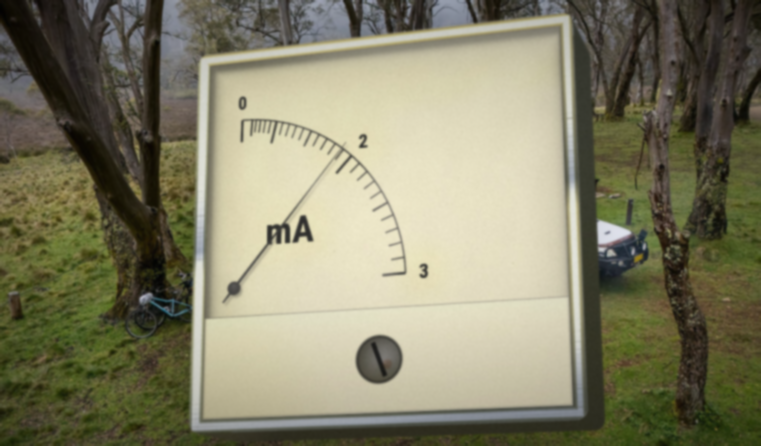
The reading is 1.9mA
